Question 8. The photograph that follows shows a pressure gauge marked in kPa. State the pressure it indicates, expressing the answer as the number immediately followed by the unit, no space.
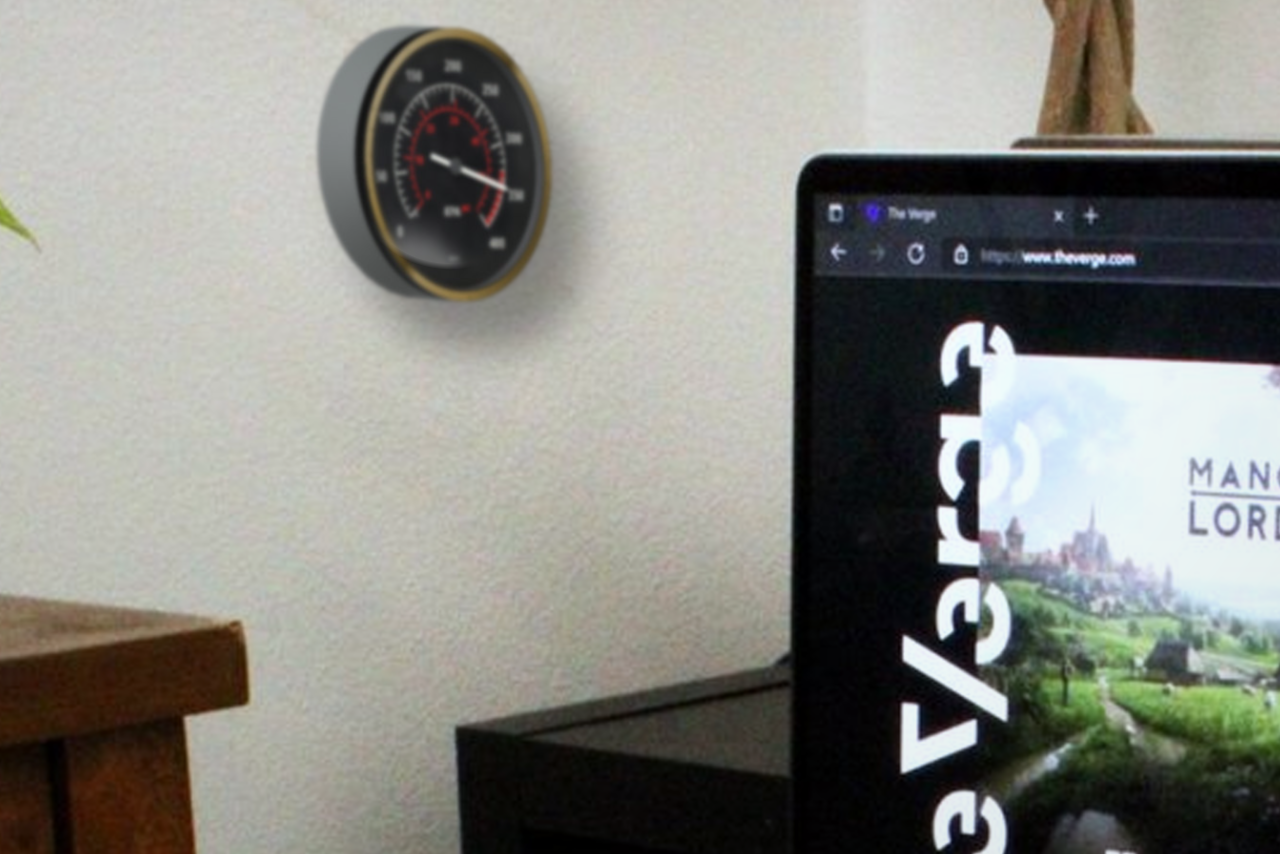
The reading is 350kPa
